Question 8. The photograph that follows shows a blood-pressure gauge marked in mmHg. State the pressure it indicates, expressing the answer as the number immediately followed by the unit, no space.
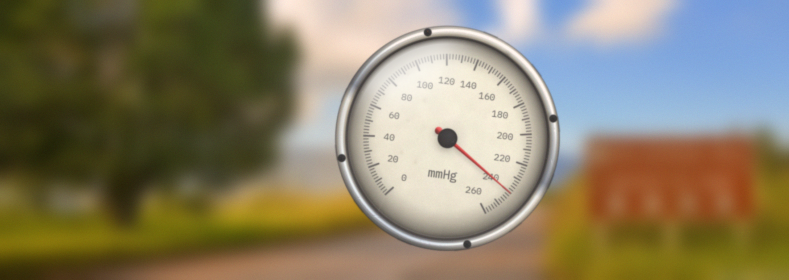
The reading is 240mmHg
